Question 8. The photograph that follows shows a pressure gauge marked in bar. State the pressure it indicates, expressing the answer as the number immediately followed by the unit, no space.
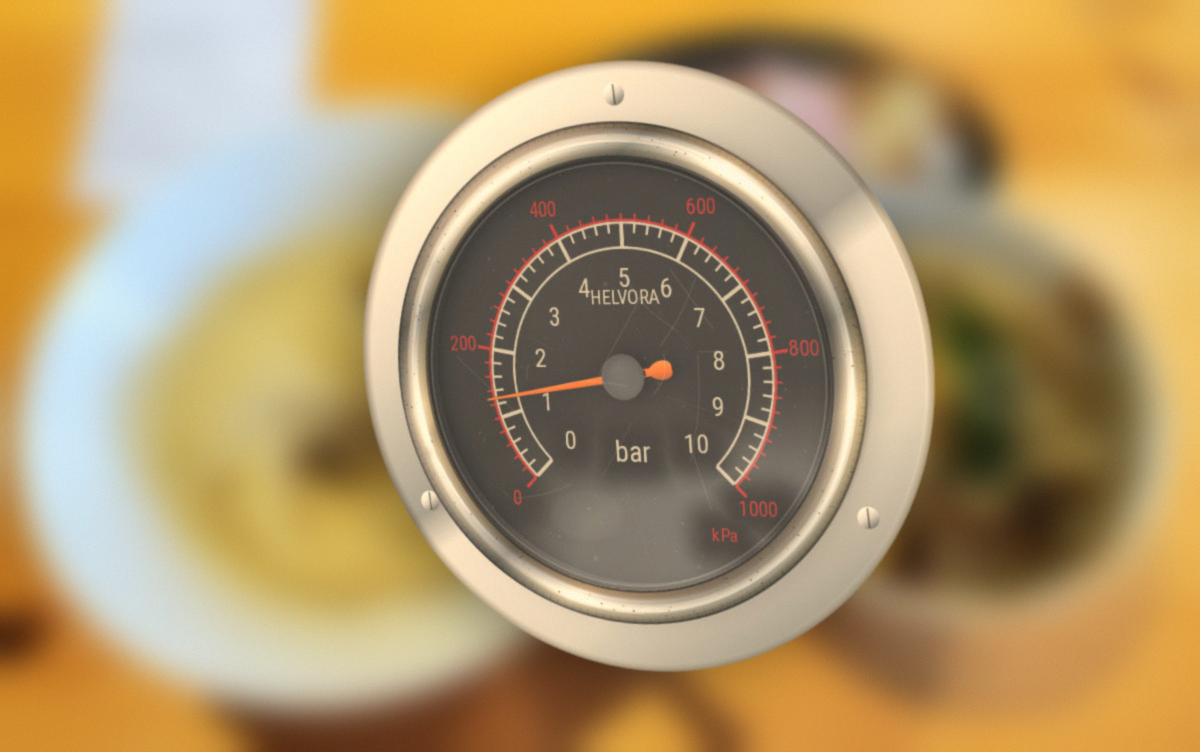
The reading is 1.3bar
